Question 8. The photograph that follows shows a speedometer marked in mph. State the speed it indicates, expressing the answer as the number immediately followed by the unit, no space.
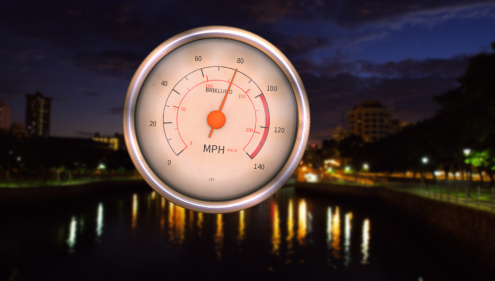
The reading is 80mph
